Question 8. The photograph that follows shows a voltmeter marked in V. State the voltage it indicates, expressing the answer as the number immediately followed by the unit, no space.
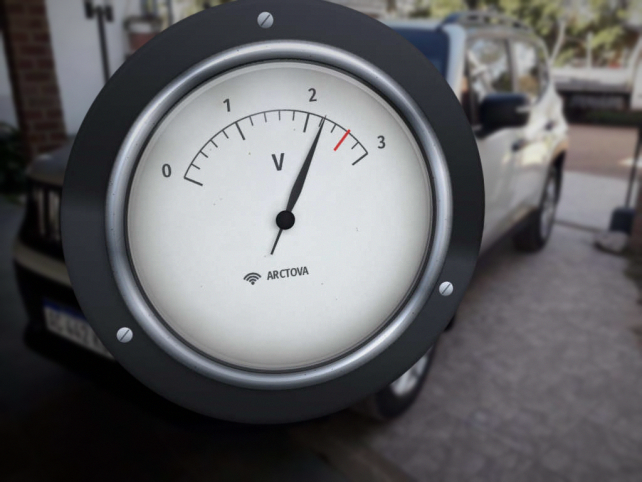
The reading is 2.2V
